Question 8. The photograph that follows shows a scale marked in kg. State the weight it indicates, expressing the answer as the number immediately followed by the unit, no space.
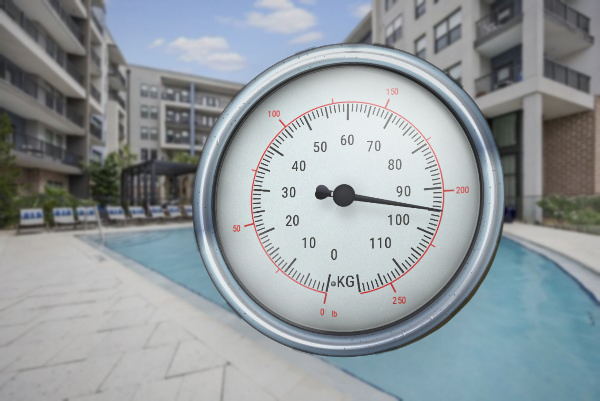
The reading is 95kg
